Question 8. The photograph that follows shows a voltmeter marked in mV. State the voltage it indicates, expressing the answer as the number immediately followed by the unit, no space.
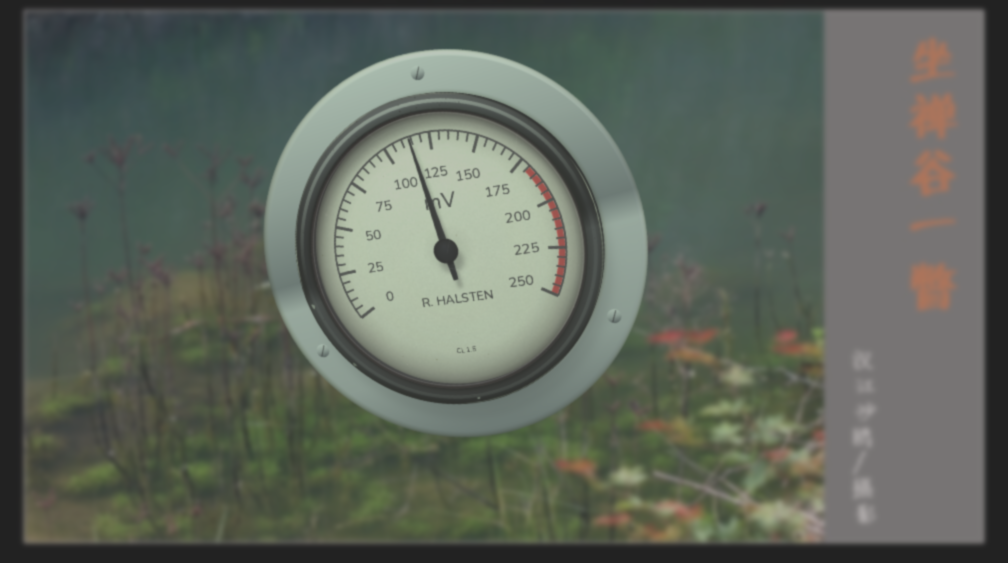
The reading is 115mV
